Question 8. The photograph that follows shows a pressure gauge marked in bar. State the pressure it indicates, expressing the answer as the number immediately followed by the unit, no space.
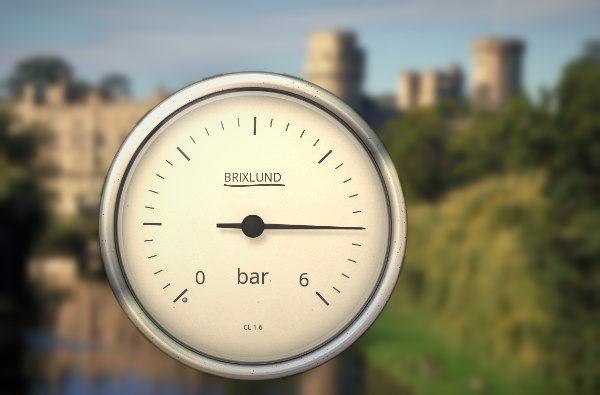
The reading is 5bar
